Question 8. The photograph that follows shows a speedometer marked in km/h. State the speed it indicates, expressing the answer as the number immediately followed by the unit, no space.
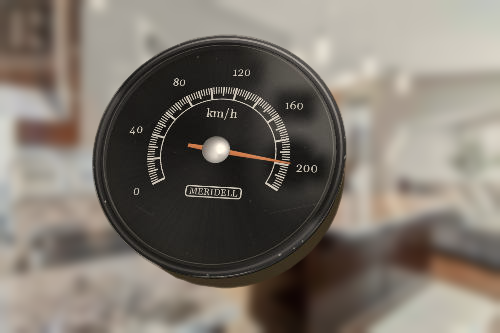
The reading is 200km/h
